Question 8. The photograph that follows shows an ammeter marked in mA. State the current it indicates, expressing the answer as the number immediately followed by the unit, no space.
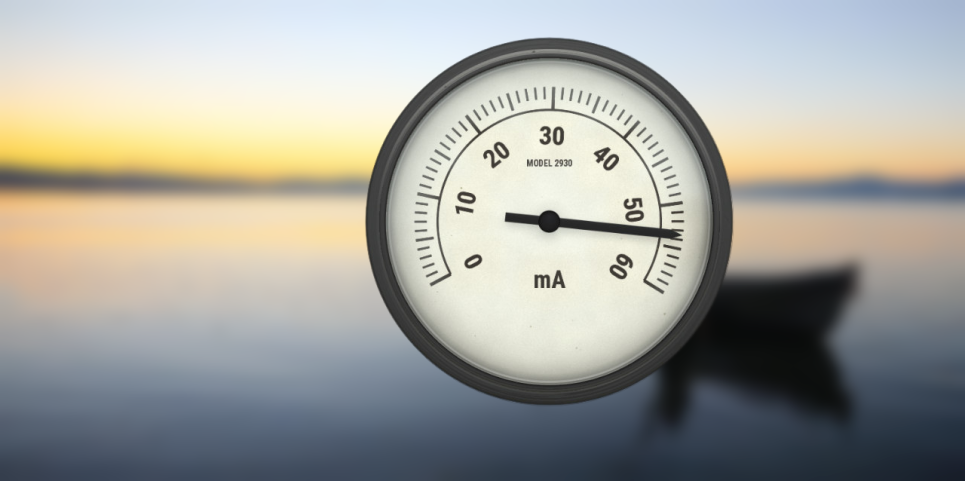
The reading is 53.5mA
